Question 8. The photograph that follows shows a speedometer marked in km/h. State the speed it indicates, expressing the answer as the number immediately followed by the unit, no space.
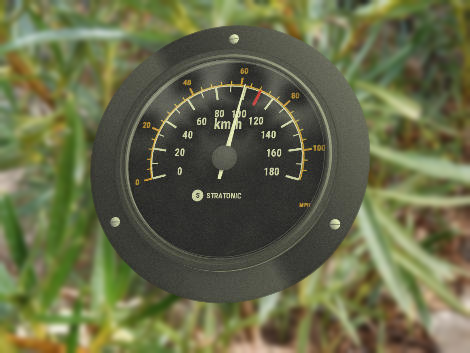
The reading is 100km/h
